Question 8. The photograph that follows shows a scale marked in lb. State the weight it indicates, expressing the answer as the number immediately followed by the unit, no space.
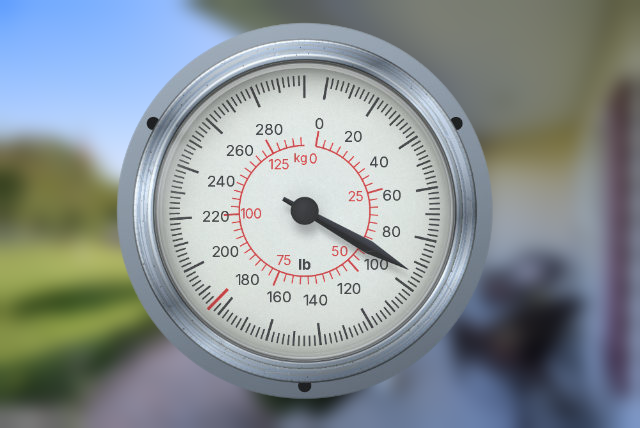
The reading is 94lb
